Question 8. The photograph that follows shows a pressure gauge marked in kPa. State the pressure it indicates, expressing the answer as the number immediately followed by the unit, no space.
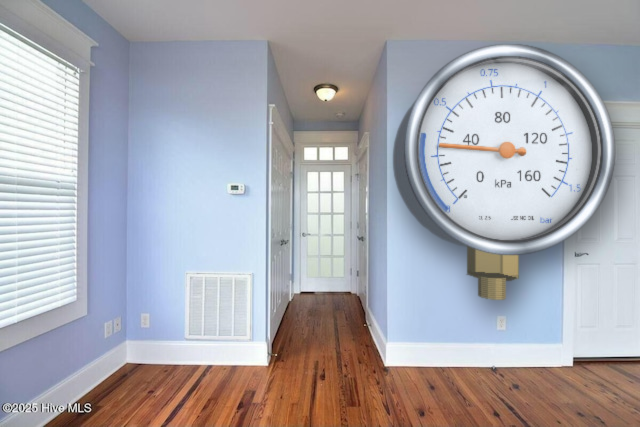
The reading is 30kPa
